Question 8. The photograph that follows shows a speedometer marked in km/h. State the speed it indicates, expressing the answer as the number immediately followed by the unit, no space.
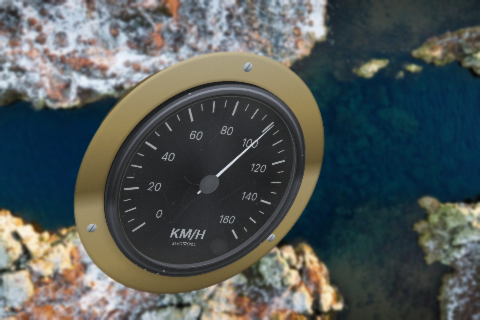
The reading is 100km/h
